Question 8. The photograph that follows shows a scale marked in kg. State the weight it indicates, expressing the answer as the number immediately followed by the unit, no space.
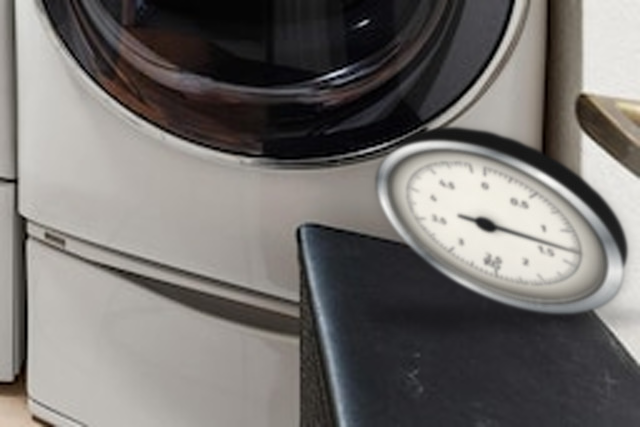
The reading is 1.25kg
